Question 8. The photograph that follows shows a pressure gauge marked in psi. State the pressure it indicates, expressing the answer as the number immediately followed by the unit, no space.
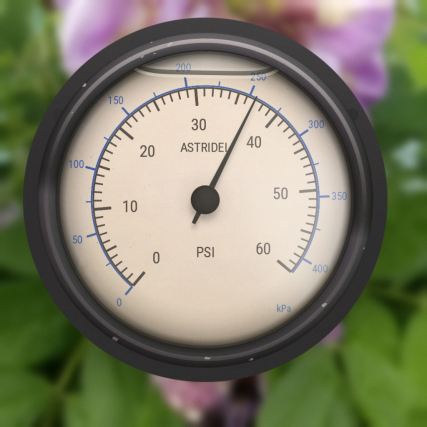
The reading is 37psi
